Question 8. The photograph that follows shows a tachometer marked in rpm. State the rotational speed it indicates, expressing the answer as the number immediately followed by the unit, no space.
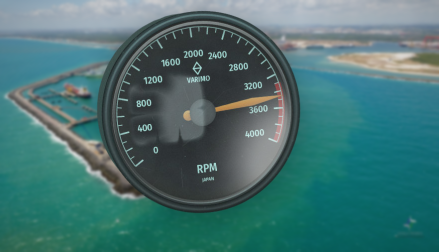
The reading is 3450rpm
